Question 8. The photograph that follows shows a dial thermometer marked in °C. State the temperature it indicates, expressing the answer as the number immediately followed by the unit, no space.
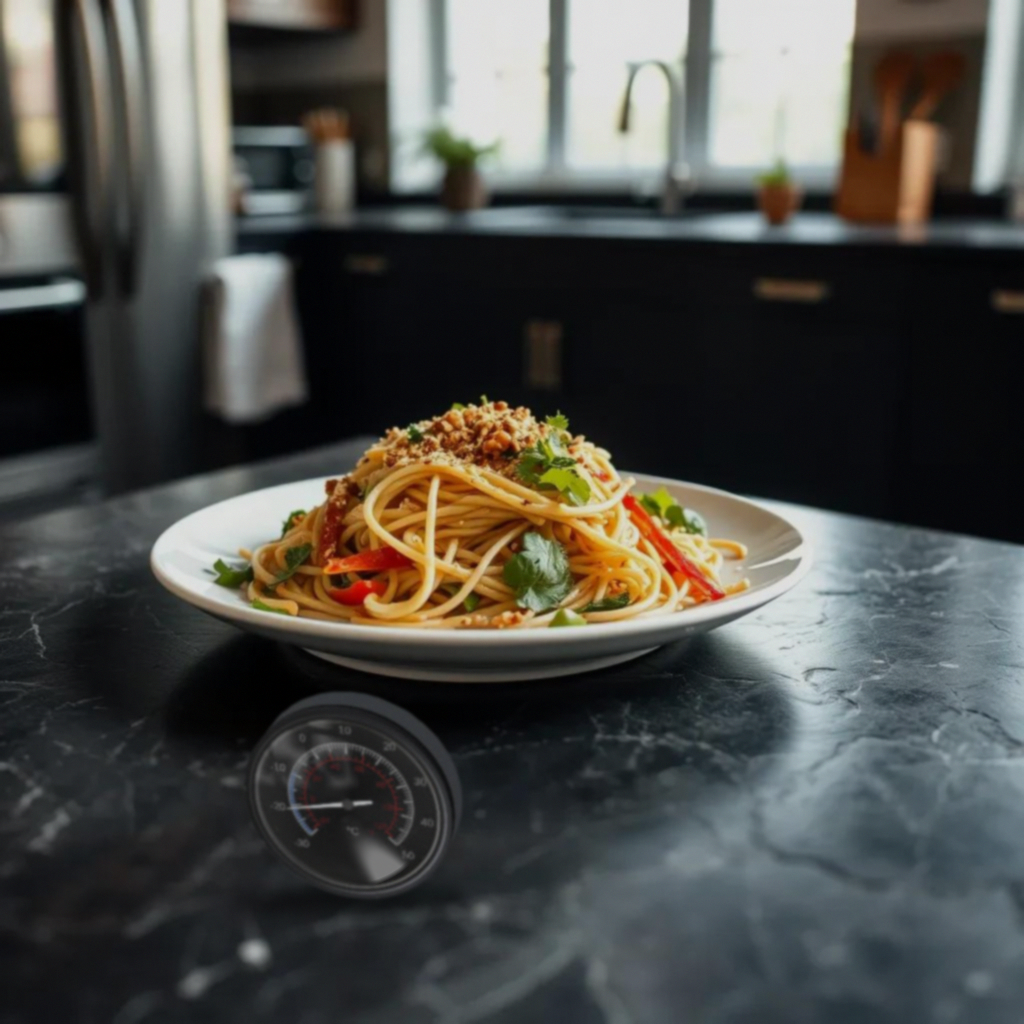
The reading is -20°C
